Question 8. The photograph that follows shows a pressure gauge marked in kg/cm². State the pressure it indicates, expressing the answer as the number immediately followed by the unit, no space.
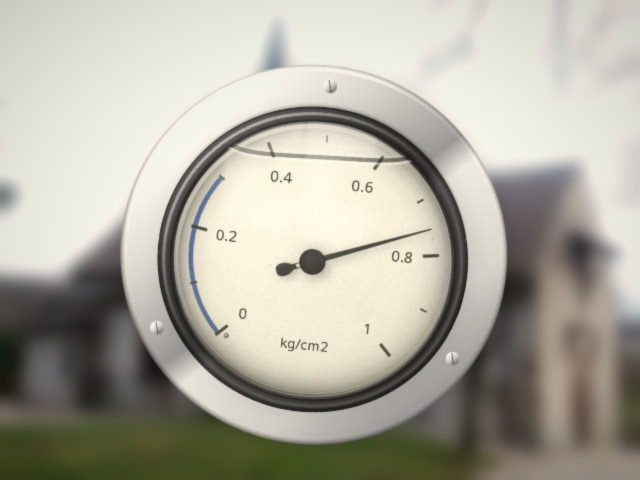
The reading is 0.75kg/cm²
